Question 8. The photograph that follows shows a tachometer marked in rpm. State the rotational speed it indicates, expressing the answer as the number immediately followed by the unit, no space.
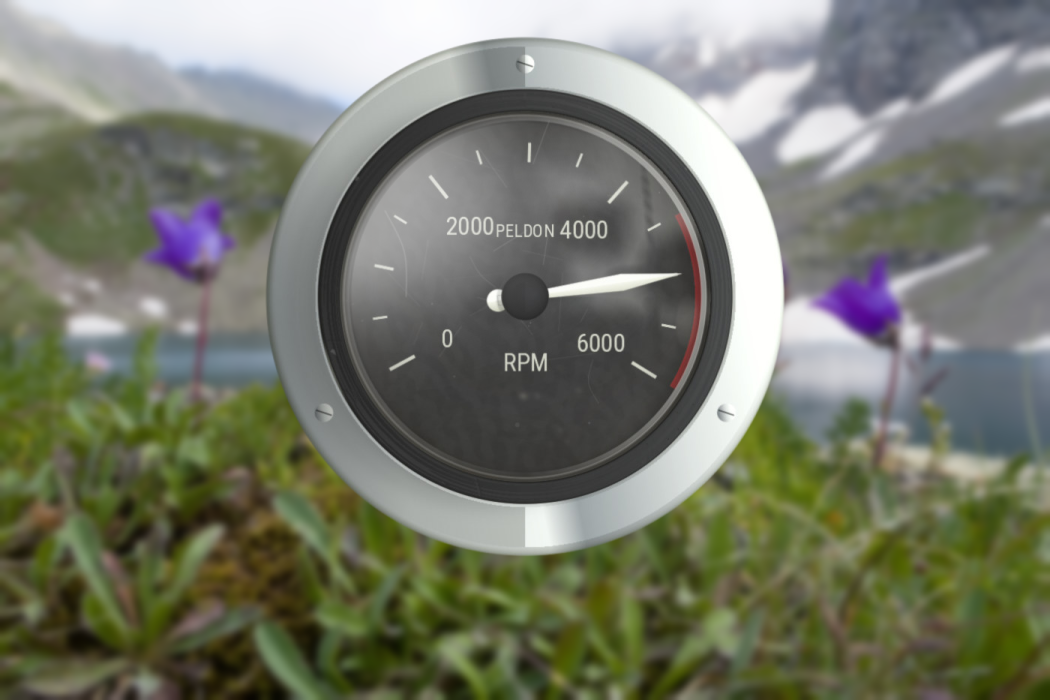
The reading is 5000rpm
